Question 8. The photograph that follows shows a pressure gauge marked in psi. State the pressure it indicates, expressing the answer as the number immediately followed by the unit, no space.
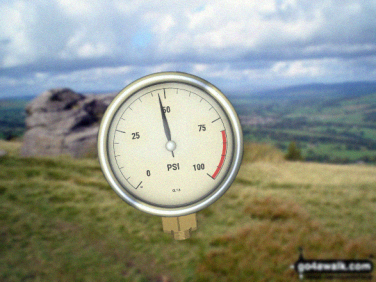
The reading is 47.5psi
